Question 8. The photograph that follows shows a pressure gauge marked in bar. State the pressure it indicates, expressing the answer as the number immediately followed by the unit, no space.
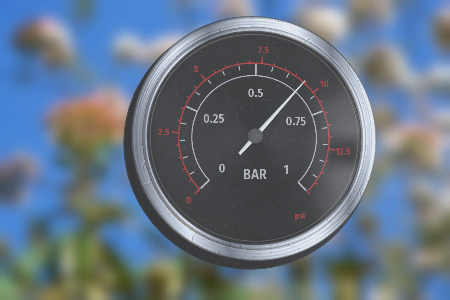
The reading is 0.65bar
